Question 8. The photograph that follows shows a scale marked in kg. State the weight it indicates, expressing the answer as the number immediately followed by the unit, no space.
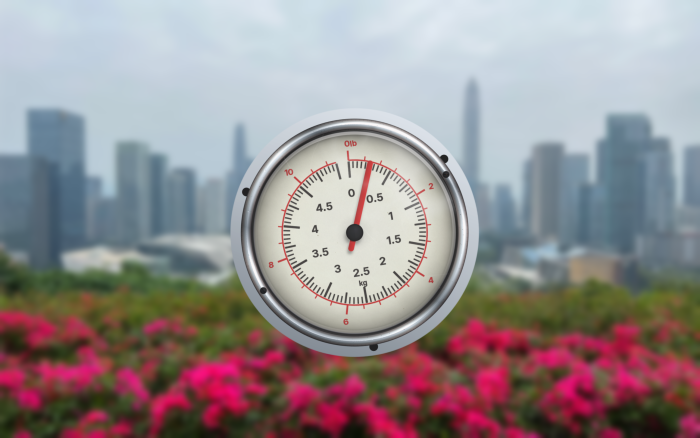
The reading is 0.25kg
